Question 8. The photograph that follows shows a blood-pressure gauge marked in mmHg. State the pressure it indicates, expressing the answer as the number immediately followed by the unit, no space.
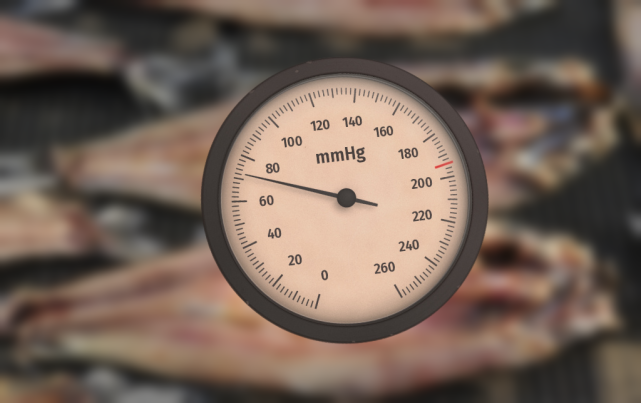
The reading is 72mmHg
